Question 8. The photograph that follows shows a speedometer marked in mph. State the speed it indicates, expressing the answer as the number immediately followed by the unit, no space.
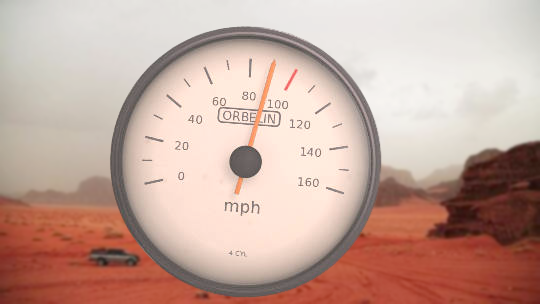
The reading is 90mph
